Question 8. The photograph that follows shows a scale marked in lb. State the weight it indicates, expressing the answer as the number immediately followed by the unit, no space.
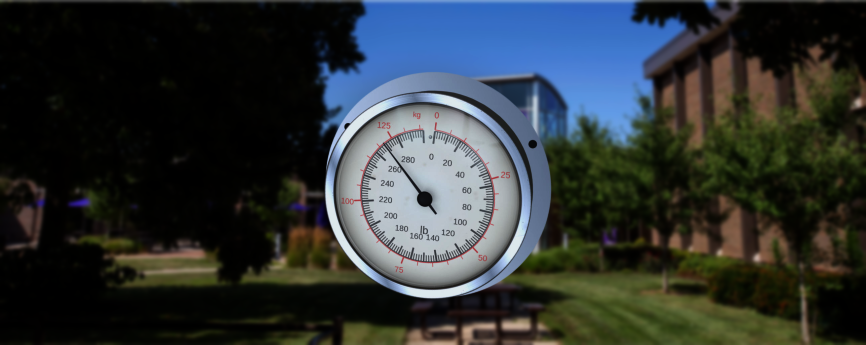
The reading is 270lb
